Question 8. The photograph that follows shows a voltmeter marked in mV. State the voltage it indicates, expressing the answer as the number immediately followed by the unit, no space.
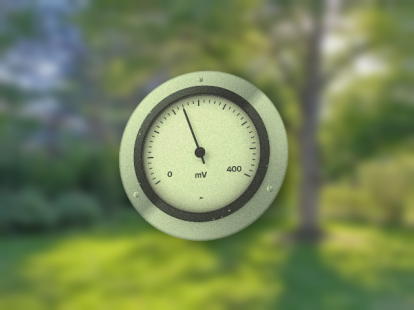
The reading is 170mV
